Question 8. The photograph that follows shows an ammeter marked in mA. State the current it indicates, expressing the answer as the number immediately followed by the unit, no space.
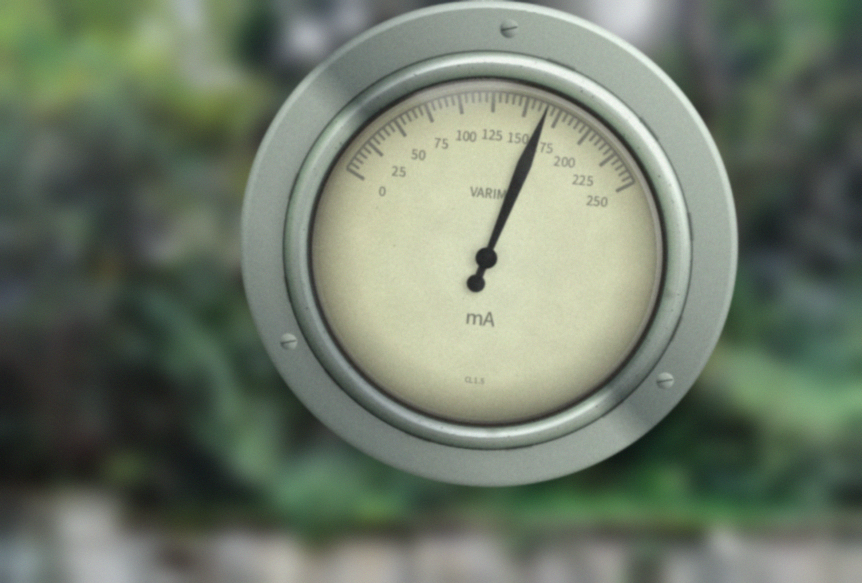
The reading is 165mA
